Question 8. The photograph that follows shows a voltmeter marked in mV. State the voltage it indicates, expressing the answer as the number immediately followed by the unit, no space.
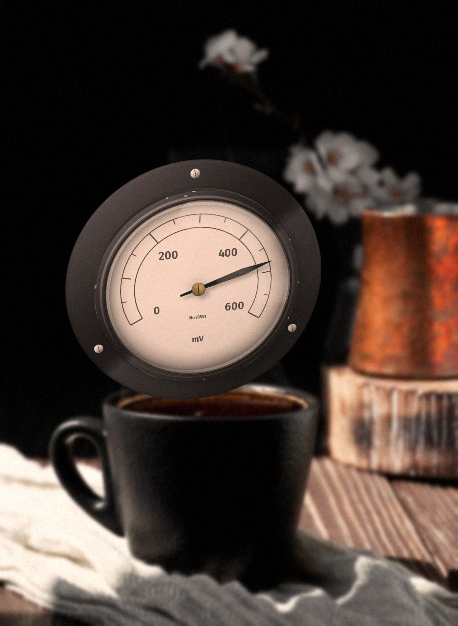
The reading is 475mV
